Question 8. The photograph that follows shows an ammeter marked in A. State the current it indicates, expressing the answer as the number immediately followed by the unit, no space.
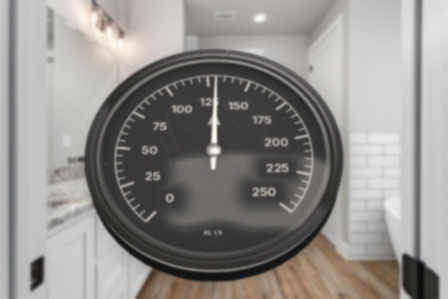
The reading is 130A
